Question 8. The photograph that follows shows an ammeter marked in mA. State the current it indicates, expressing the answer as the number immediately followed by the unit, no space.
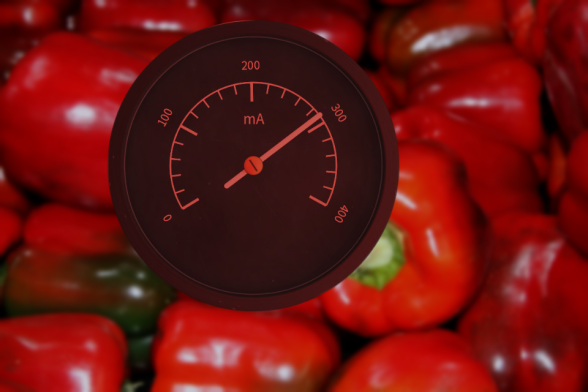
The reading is 290mA
